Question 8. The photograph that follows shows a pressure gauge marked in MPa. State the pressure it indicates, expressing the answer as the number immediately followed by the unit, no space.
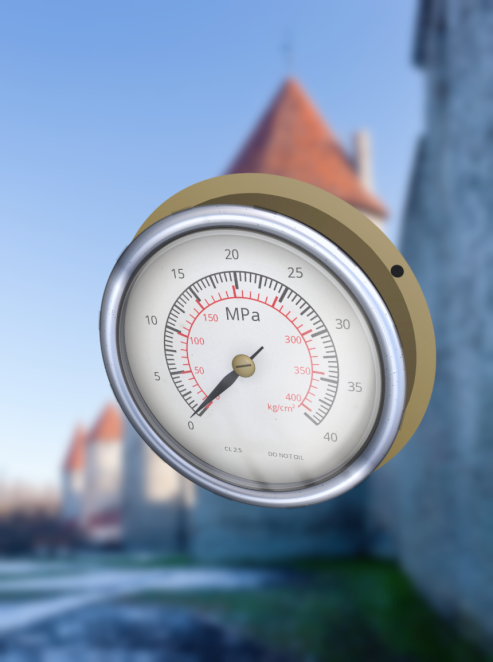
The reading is 0.5MPa
